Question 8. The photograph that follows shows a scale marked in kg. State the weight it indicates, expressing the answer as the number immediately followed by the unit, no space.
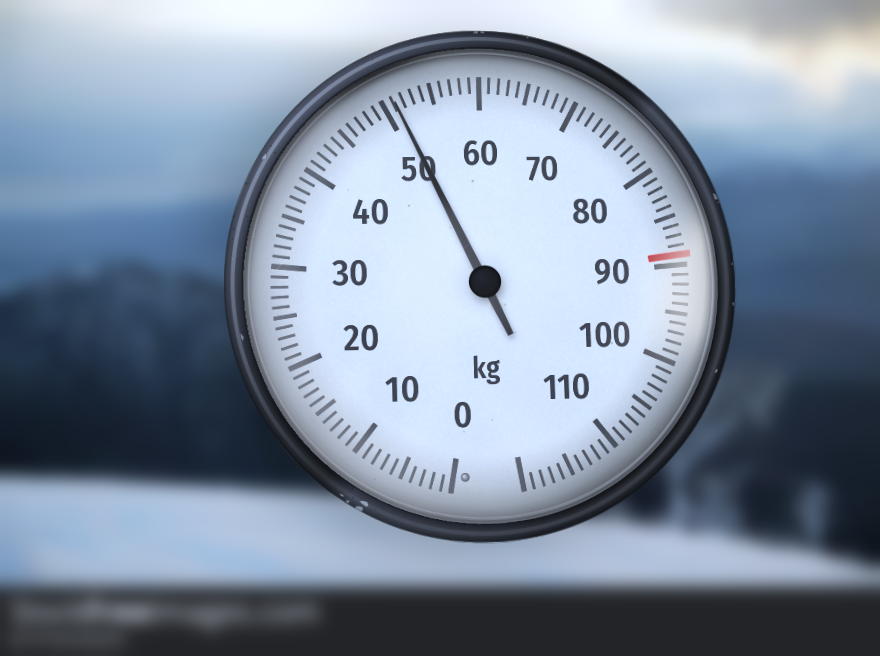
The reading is 51kg
